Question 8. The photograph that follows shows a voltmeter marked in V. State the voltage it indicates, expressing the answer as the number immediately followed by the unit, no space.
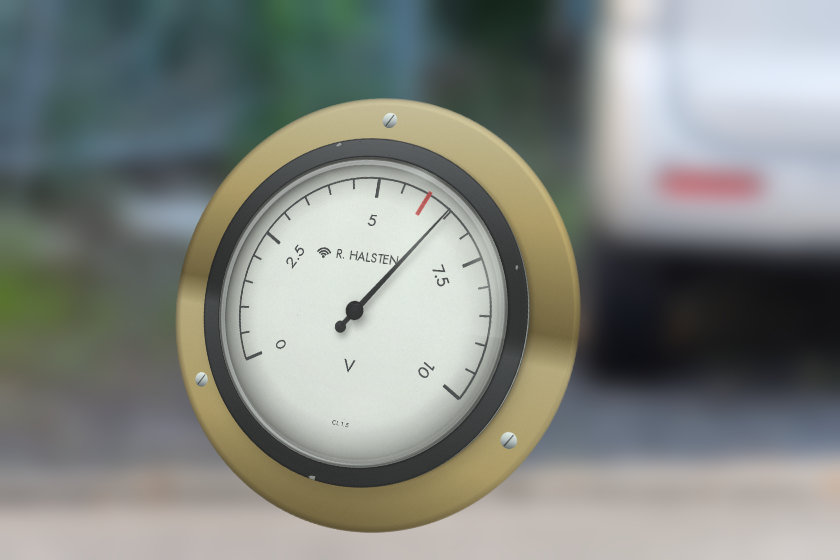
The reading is 6.5V
